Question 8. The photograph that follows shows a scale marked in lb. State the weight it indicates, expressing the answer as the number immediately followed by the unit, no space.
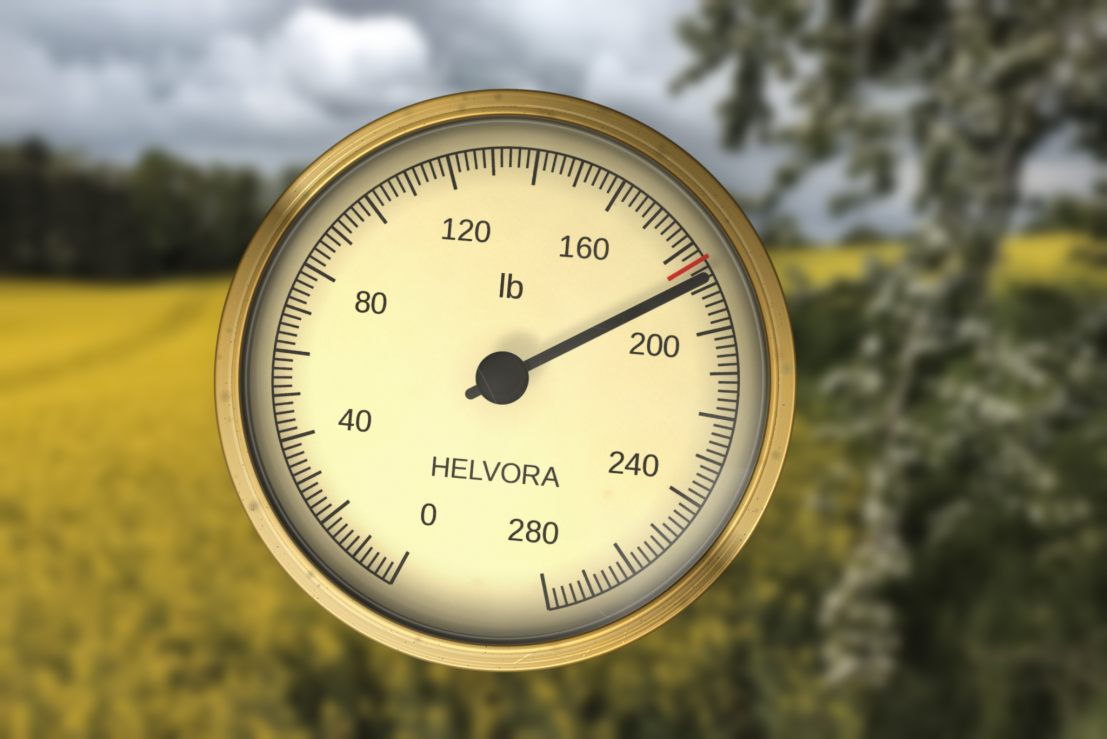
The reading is 188lb
